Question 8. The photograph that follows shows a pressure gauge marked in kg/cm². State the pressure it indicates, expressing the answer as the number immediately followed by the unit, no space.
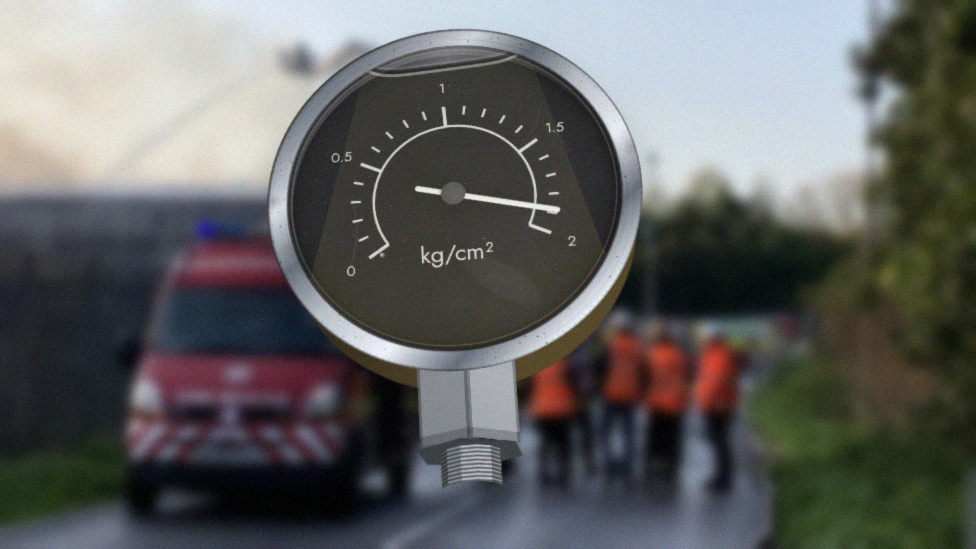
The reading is 1.9kg/cm²
